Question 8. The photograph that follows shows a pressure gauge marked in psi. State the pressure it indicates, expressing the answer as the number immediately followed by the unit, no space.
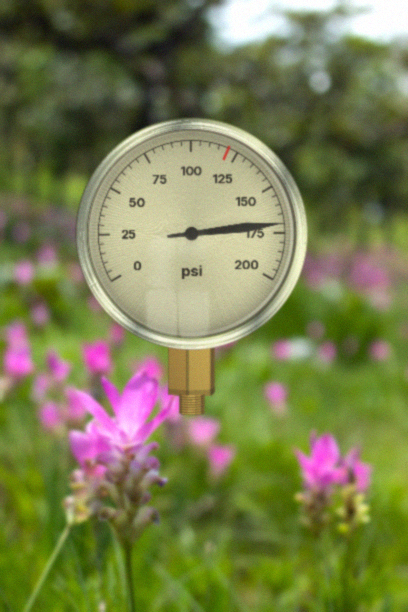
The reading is 170psi
